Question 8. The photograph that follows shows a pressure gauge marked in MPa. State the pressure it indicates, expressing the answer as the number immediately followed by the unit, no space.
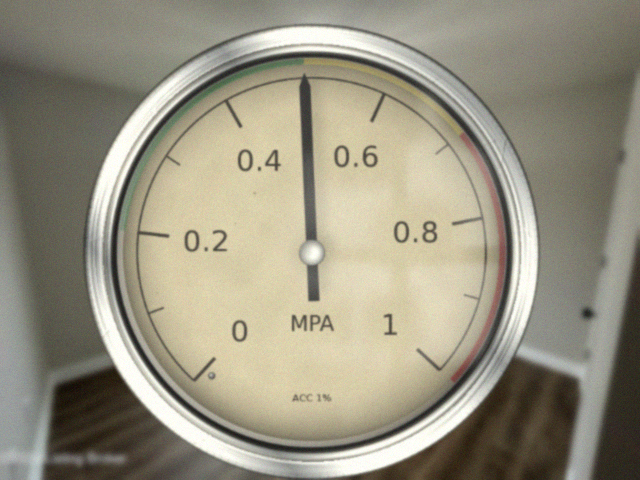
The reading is 0.5MPa
